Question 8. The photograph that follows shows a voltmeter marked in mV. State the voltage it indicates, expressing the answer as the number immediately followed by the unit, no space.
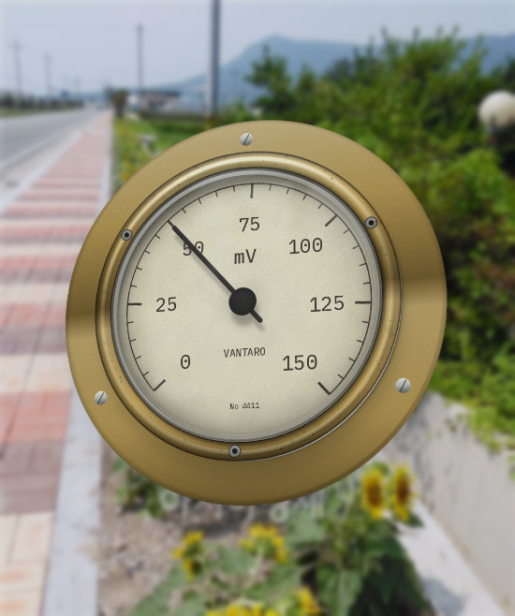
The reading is 50mV
